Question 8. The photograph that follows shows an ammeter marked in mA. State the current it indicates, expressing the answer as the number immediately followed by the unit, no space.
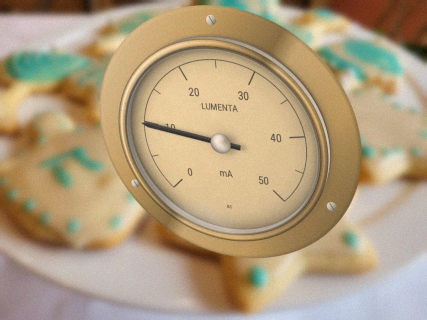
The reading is 10mA
